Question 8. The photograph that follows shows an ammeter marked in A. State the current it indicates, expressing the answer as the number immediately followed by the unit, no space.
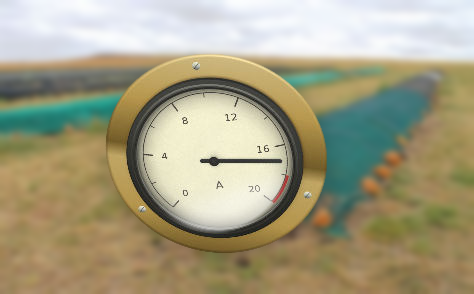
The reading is 17A
